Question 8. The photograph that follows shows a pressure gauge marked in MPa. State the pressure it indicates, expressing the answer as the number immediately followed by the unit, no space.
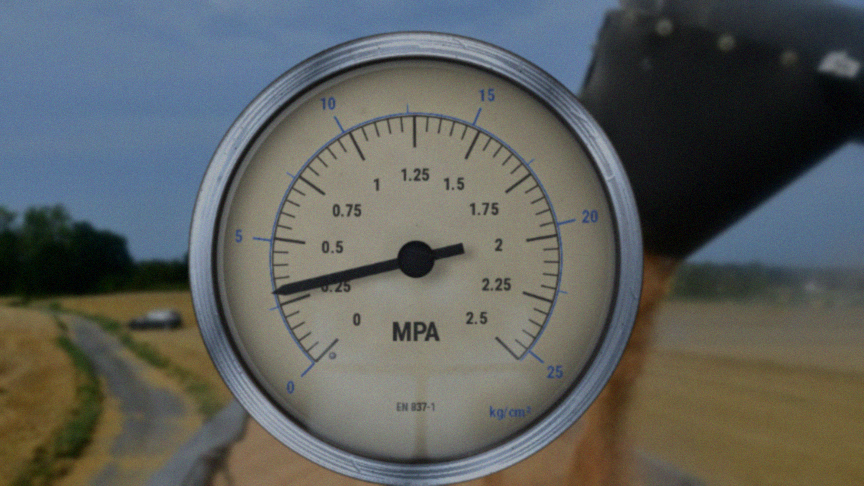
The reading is 0.3MPa
